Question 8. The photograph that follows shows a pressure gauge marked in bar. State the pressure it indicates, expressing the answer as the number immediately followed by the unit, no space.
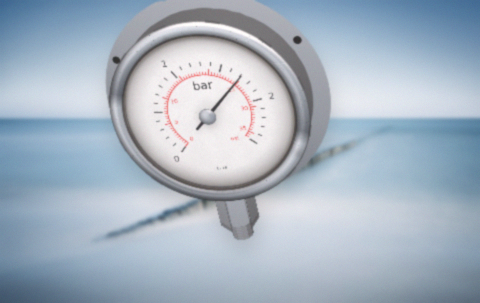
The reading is 1.7bar
